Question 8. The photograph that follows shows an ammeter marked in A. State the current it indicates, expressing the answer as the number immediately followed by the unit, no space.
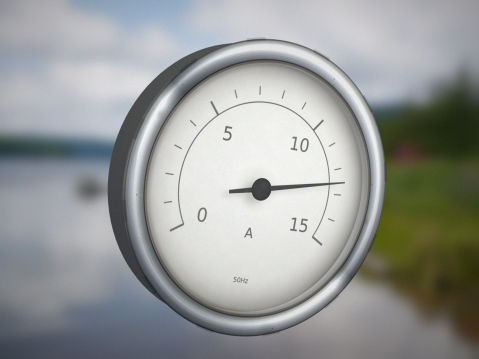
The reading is 12.5A
